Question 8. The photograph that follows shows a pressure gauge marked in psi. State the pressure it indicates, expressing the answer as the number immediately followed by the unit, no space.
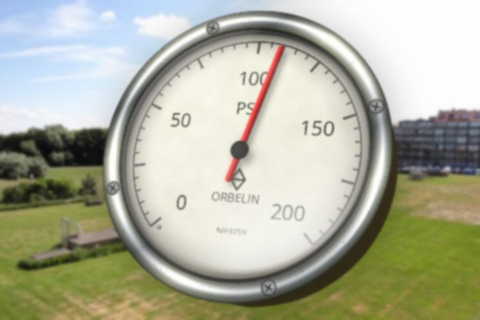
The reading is 110psi
